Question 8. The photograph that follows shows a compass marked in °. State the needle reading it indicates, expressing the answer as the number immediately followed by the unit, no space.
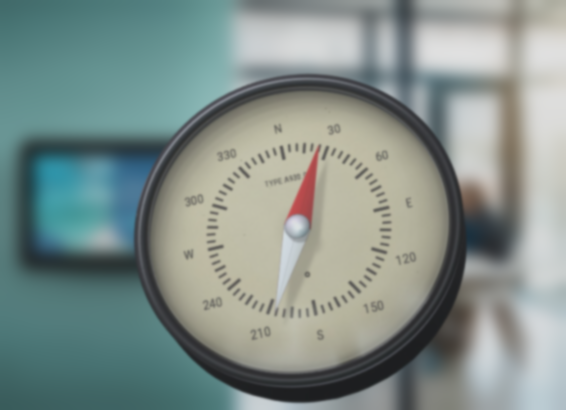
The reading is 25°
